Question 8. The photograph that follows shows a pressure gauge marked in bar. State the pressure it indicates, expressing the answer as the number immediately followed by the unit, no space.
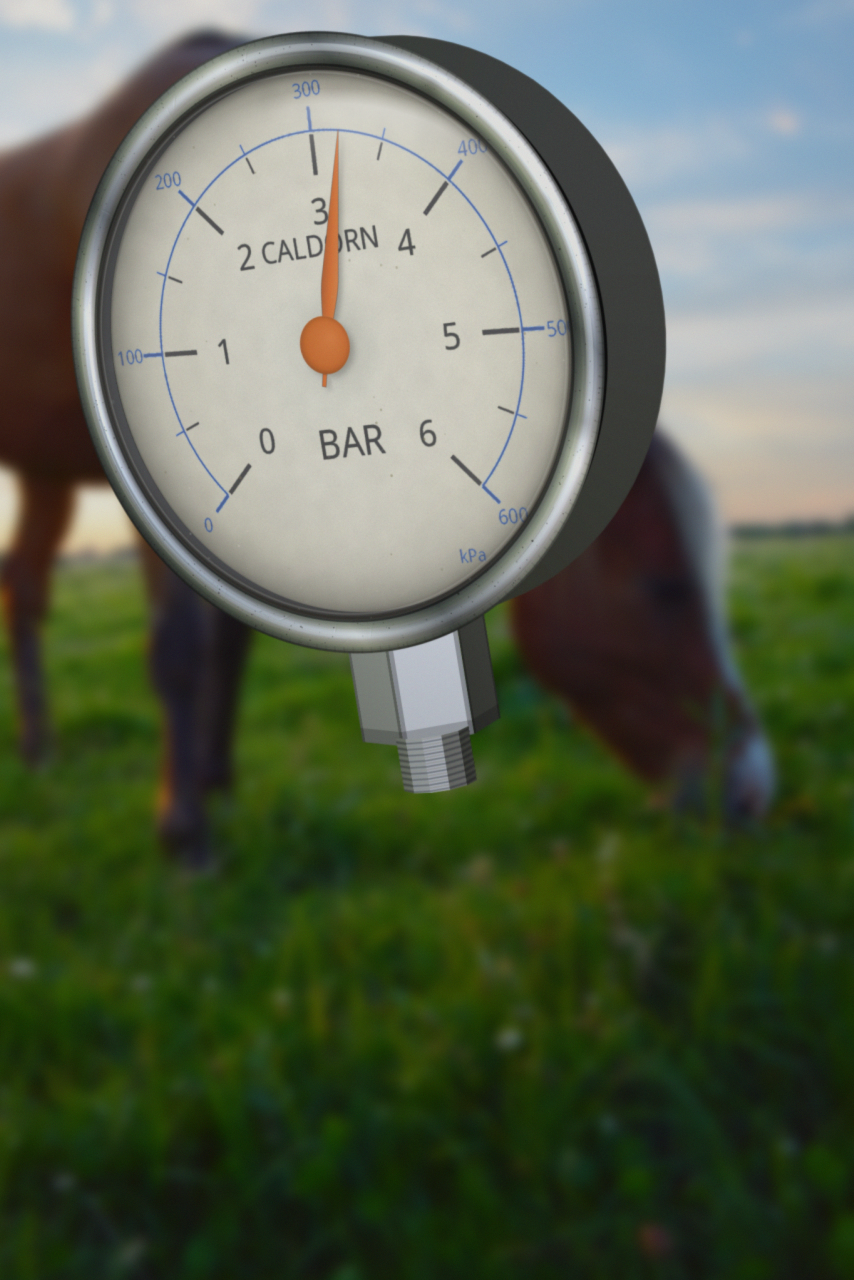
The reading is 3.25bar
